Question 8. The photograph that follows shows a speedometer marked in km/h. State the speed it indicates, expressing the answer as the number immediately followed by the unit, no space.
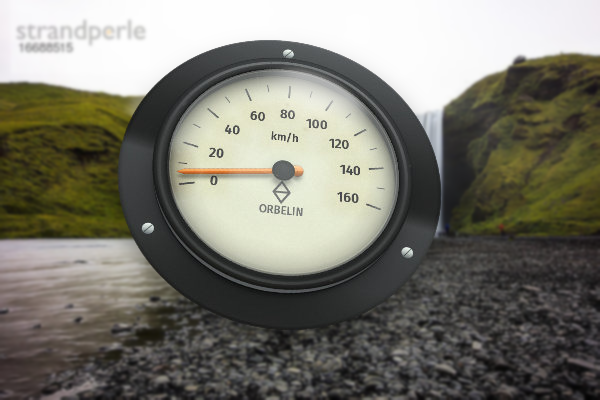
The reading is 5km/h
